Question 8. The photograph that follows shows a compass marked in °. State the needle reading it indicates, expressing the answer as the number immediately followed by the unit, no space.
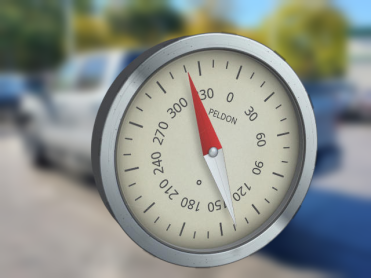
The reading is 320°
